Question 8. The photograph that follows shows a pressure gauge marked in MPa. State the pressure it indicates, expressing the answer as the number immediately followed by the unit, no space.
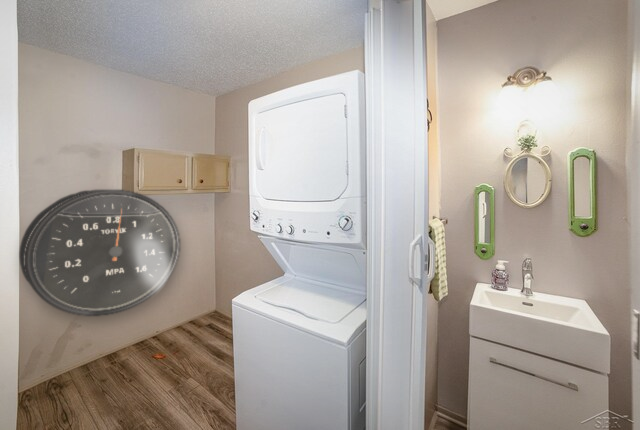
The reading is 0.85MPa
